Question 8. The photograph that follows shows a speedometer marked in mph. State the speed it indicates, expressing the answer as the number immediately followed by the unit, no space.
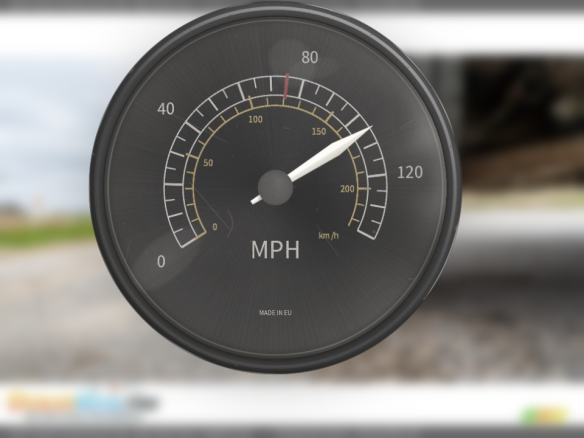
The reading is 105mph
